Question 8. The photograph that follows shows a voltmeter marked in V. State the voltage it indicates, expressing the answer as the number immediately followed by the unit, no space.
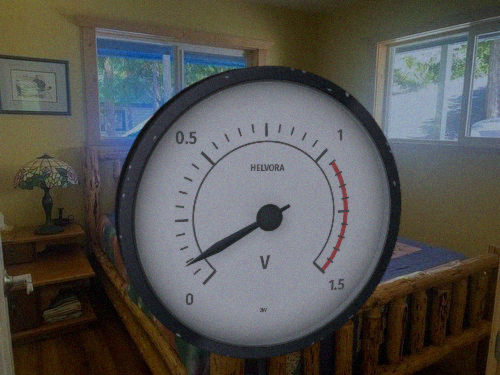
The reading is 0.1V
